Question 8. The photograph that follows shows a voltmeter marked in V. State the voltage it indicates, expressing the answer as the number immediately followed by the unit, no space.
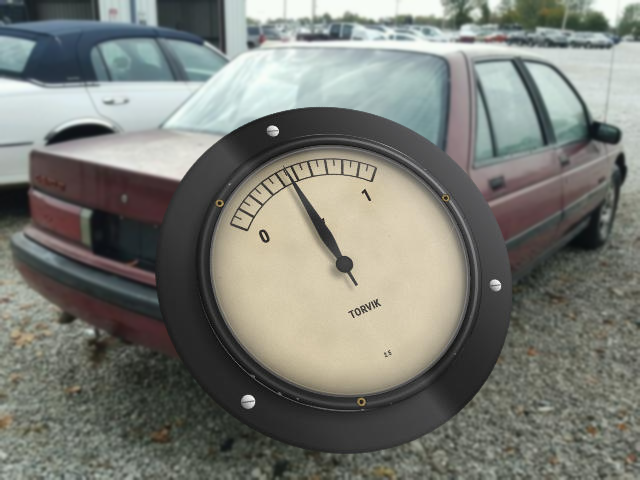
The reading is 0.45V
